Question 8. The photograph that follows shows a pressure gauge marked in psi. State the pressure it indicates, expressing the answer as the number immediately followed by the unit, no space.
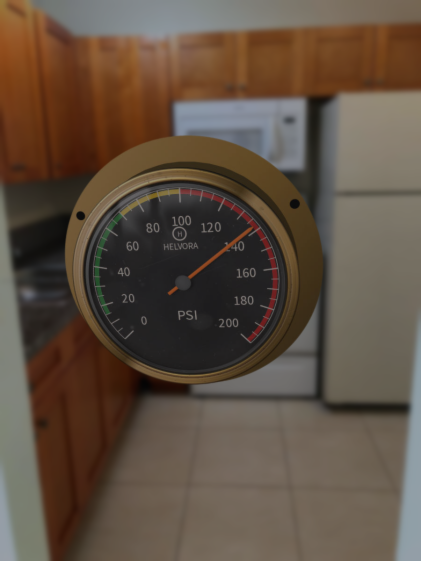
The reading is 137.5psi
